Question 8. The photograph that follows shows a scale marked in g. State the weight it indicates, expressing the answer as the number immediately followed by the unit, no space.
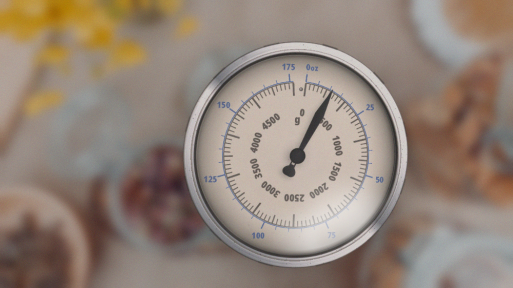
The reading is 300g
